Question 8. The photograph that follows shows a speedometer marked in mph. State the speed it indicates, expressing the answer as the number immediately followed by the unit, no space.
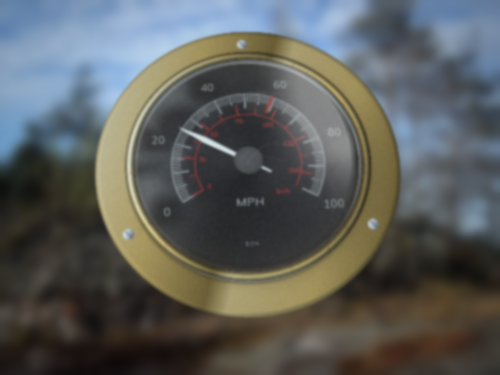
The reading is 25mph
